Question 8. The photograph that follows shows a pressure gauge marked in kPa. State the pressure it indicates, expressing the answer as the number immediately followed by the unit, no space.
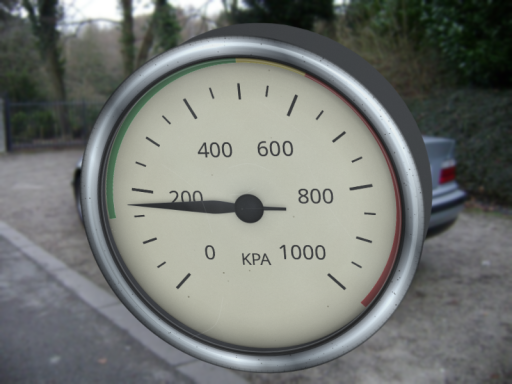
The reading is 175kPa
